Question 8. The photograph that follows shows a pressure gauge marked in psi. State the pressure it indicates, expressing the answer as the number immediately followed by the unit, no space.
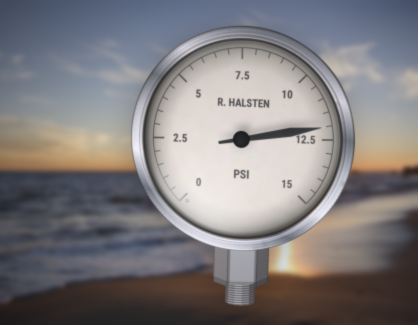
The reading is 12psi
